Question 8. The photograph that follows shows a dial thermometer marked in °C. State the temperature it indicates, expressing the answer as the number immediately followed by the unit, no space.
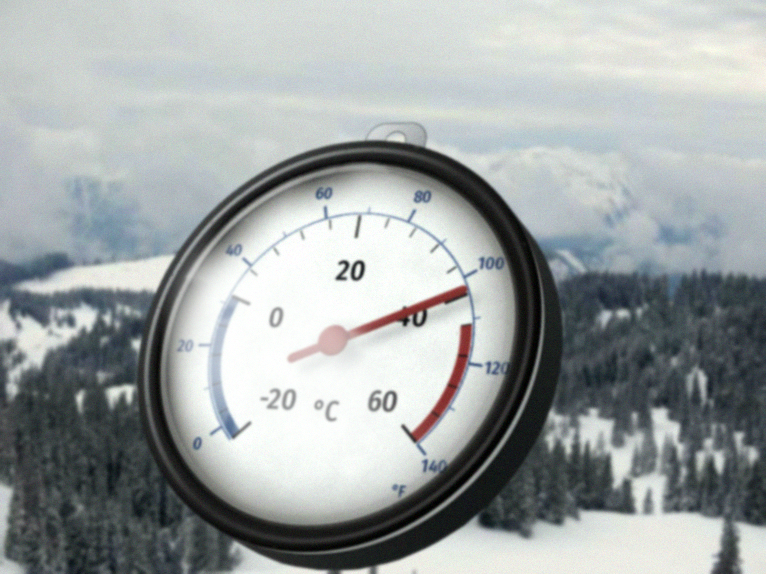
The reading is 40°C
